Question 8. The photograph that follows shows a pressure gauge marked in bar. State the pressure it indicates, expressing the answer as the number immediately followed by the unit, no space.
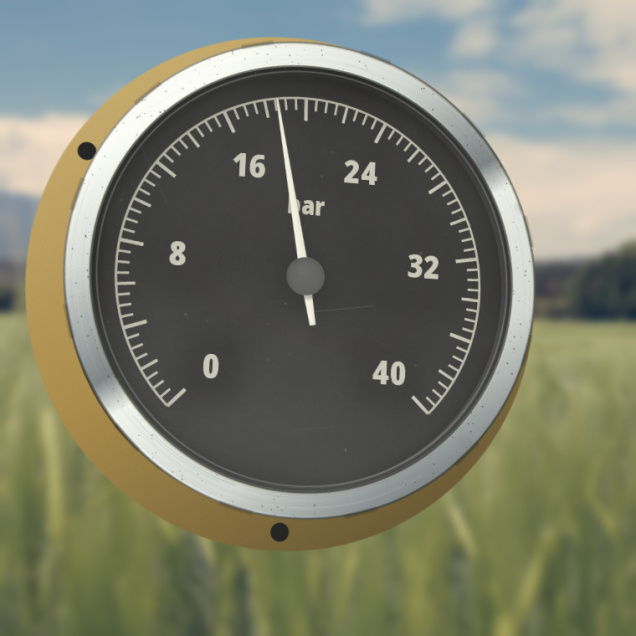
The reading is 18.5bar
